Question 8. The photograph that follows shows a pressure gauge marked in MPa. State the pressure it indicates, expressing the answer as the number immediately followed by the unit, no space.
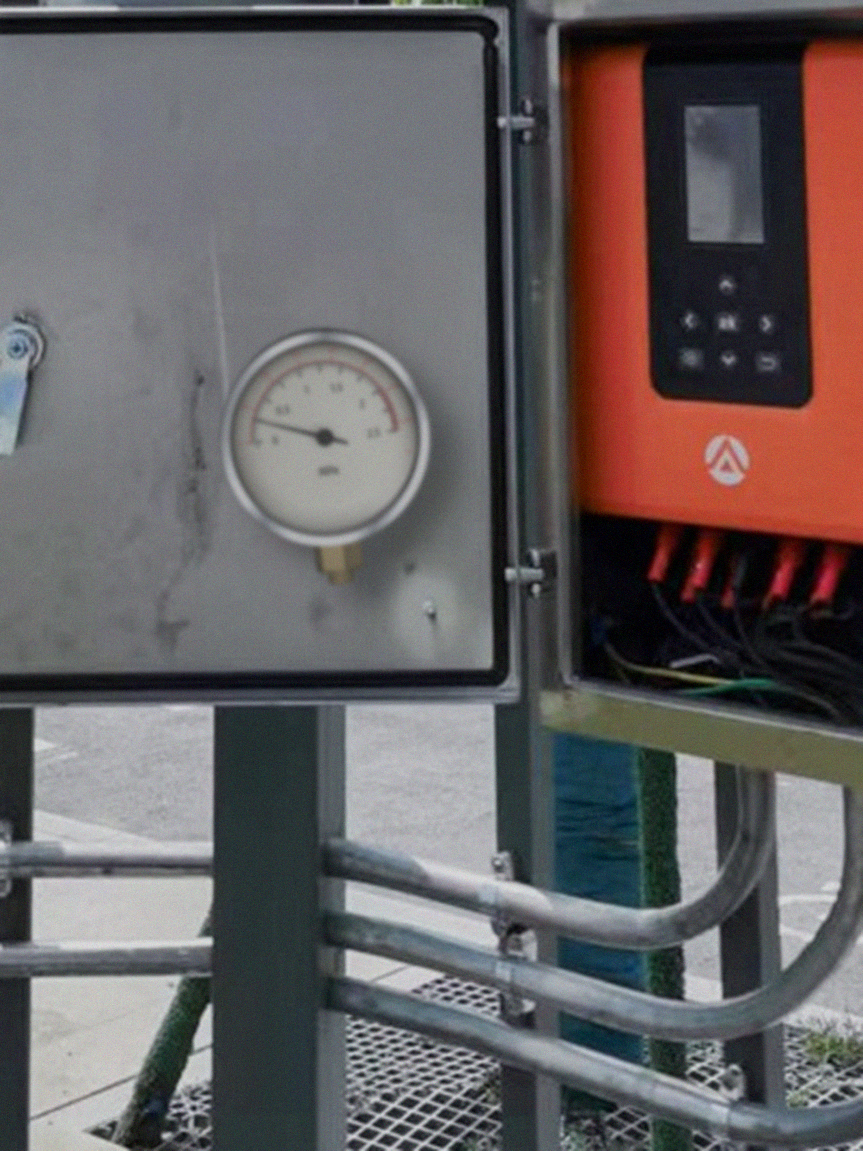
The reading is 0.25MPa
